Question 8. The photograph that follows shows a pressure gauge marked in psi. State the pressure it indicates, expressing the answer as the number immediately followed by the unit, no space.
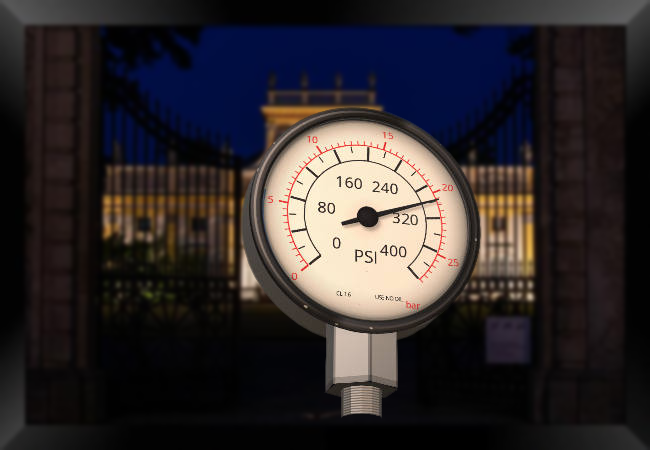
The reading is 300psi
